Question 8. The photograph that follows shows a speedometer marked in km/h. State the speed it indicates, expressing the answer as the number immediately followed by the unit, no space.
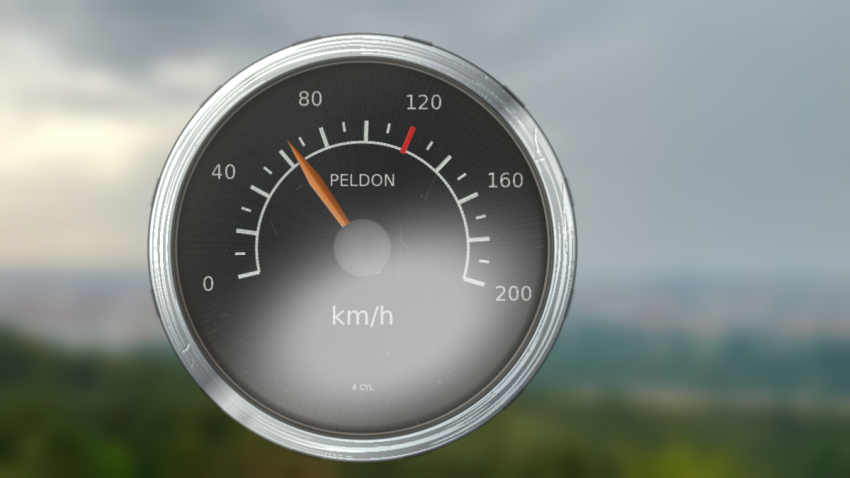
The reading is 65km/h
